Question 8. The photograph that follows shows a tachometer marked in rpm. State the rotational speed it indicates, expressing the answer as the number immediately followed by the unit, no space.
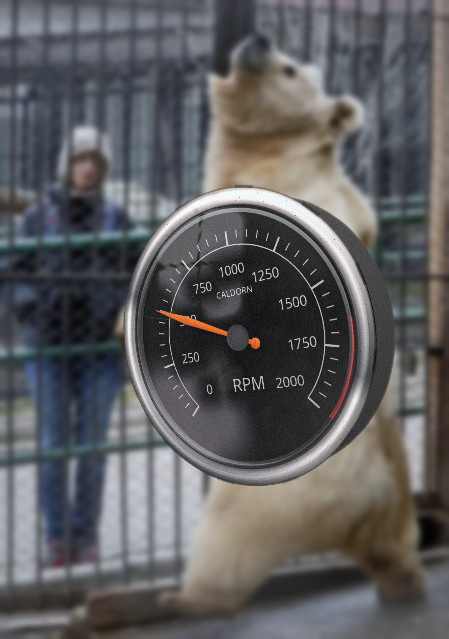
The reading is 500rpm
